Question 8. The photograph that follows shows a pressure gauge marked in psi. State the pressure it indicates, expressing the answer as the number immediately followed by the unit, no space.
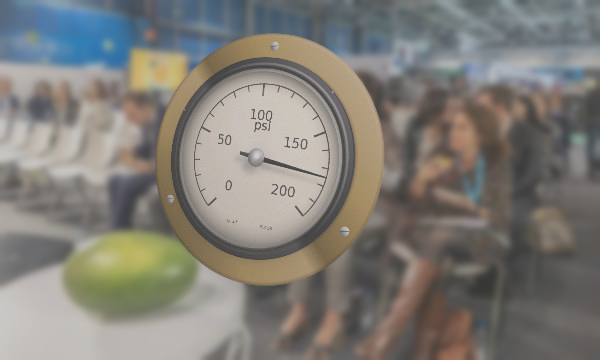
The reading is 175psi
